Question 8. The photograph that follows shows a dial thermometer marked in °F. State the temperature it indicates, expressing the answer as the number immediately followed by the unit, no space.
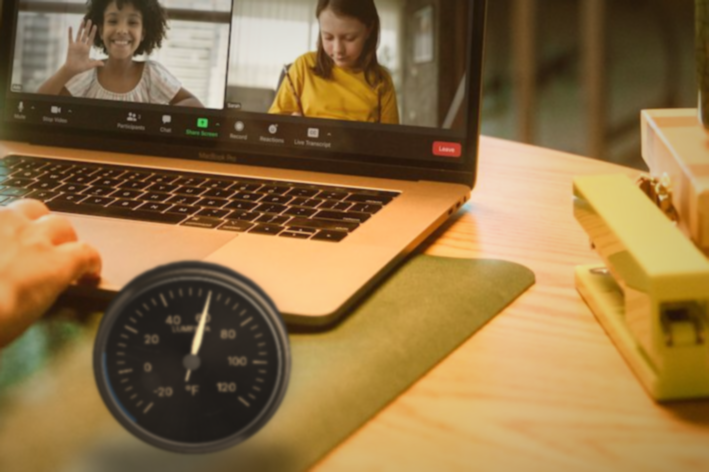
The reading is 60°F
